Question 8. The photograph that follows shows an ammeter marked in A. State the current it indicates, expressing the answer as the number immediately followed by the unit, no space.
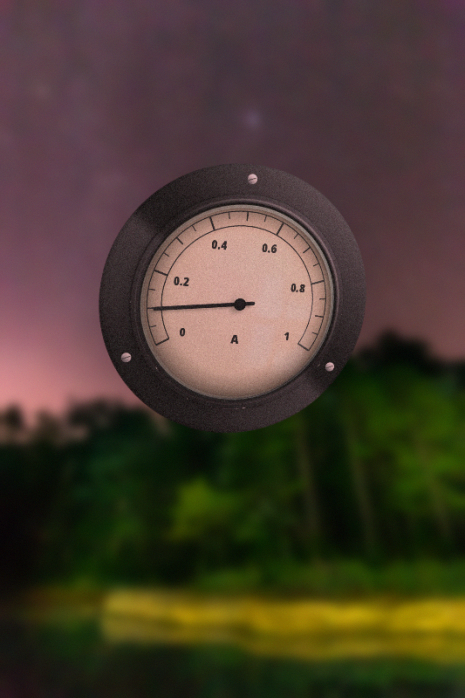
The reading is 0.1A
